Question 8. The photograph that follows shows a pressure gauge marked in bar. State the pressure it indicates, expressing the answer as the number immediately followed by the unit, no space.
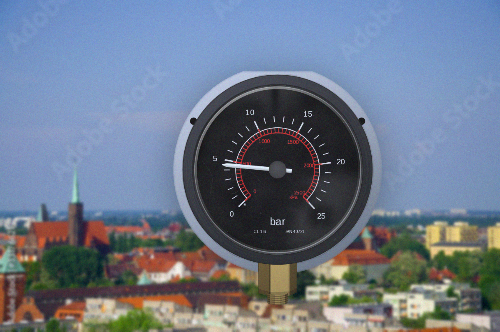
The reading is 4.5bar
